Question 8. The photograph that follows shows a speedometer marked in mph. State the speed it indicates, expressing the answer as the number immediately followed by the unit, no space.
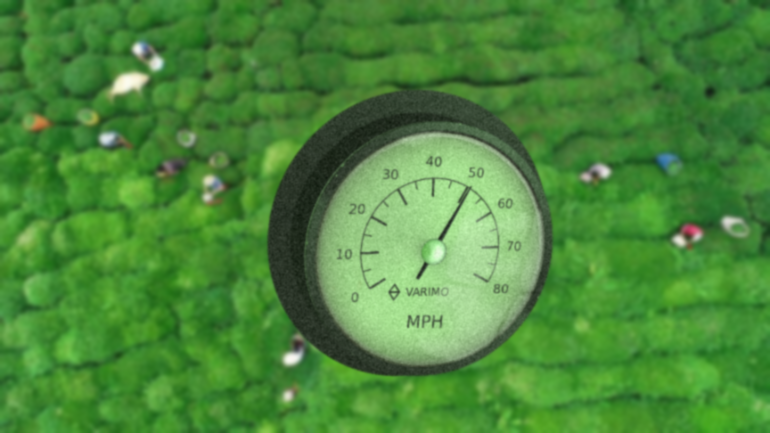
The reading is 50mph
